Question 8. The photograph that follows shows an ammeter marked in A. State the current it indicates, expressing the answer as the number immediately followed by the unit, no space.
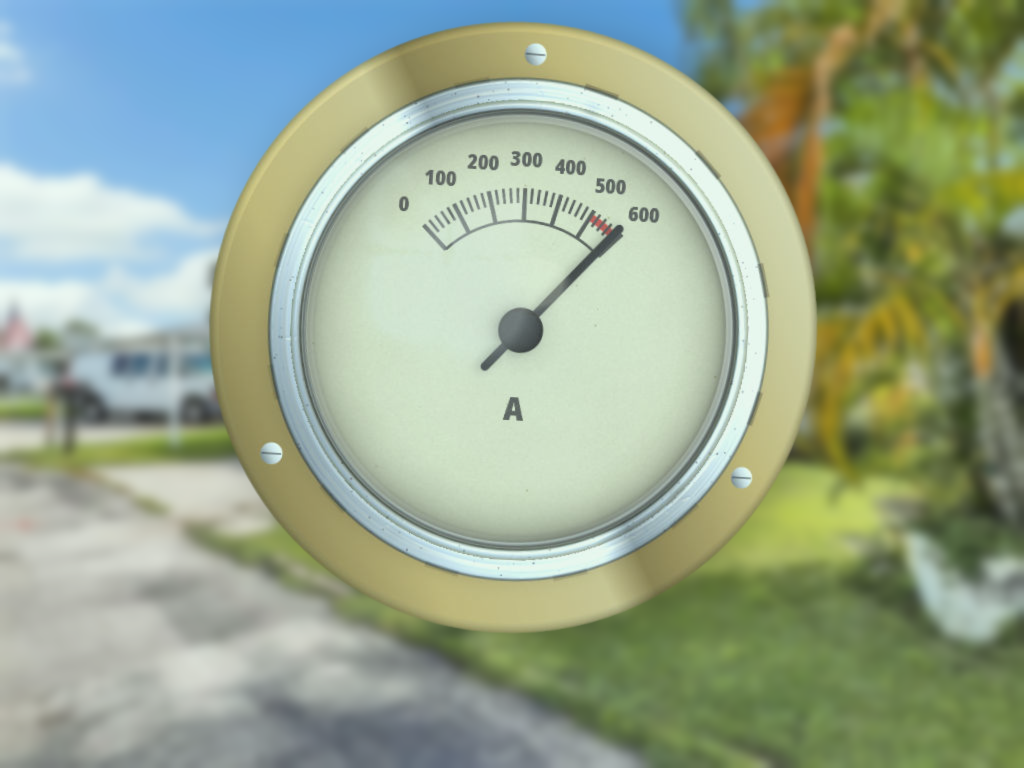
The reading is 580A
